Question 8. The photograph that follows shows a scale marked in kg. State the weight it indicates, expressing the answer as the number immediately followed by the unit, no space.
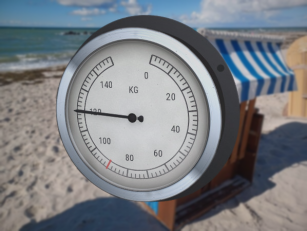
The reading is 120kg
